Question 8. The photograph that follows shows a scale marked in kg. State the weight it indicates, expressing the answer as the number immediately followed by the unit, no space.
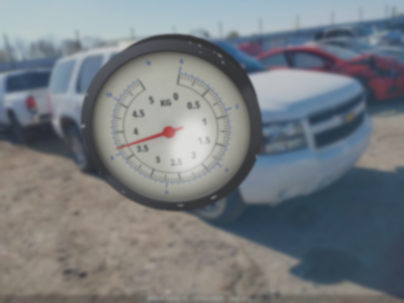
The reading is 3.75kg
